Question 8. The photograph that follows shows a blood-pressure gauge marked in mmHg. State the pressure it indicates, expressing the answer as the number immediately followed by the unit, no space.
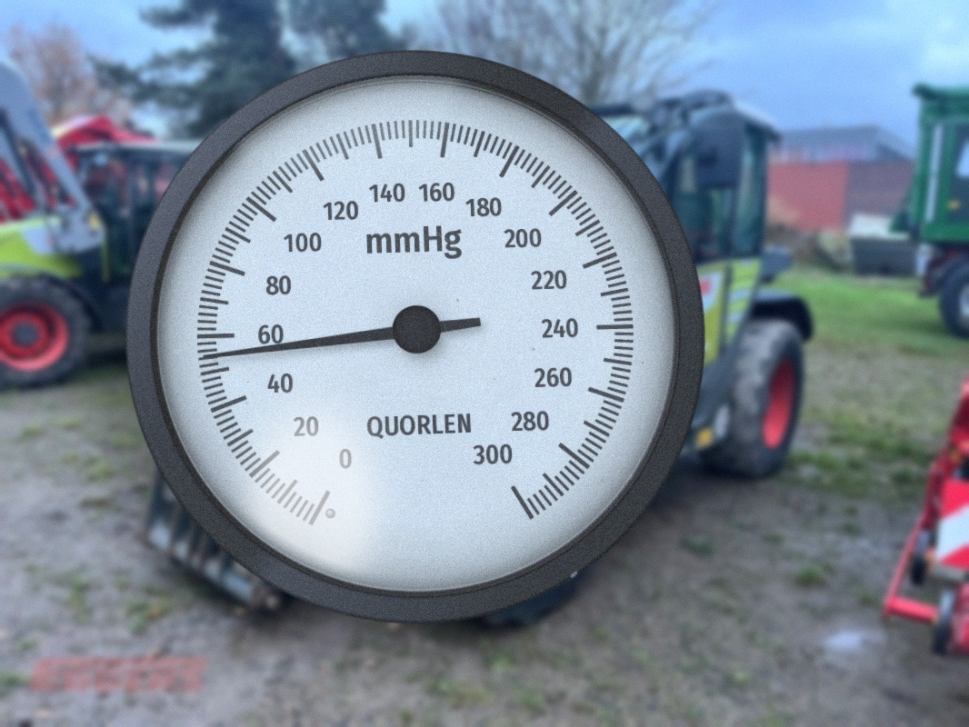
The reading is 54mmHg
